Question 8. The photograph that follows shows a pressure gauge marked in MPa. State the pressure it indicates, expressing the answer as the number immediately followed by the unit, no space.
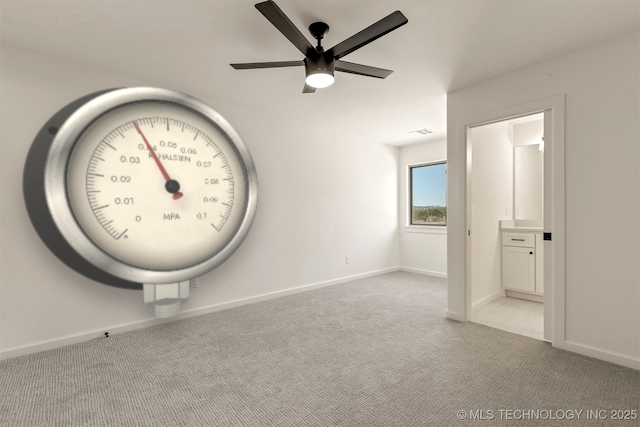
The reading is 0.04MPa
